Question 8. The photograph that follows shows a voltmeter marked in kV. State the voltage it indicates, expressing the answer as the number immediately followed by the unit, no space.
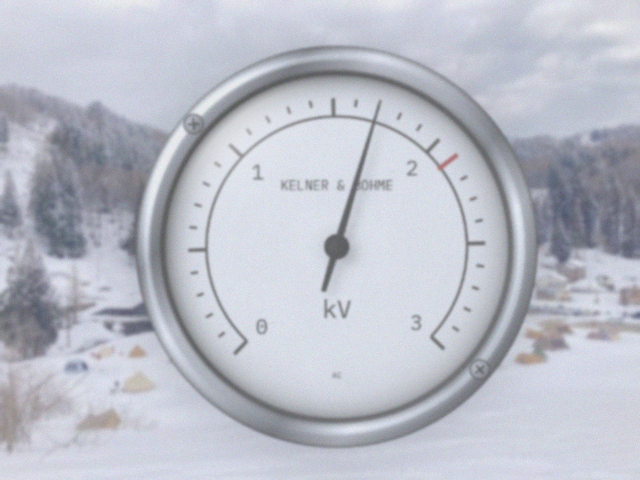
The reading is 1.7kV
